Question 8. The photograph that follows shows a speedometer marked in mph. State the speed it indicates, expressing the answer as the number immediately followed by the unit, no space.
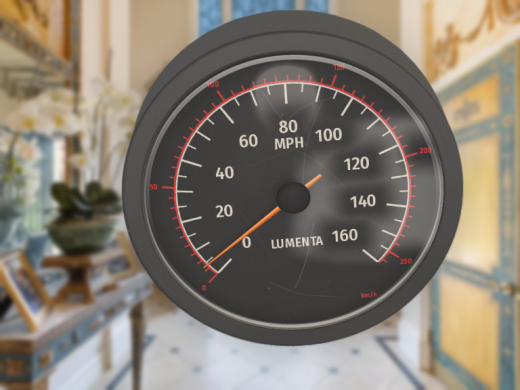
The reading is 5mph
